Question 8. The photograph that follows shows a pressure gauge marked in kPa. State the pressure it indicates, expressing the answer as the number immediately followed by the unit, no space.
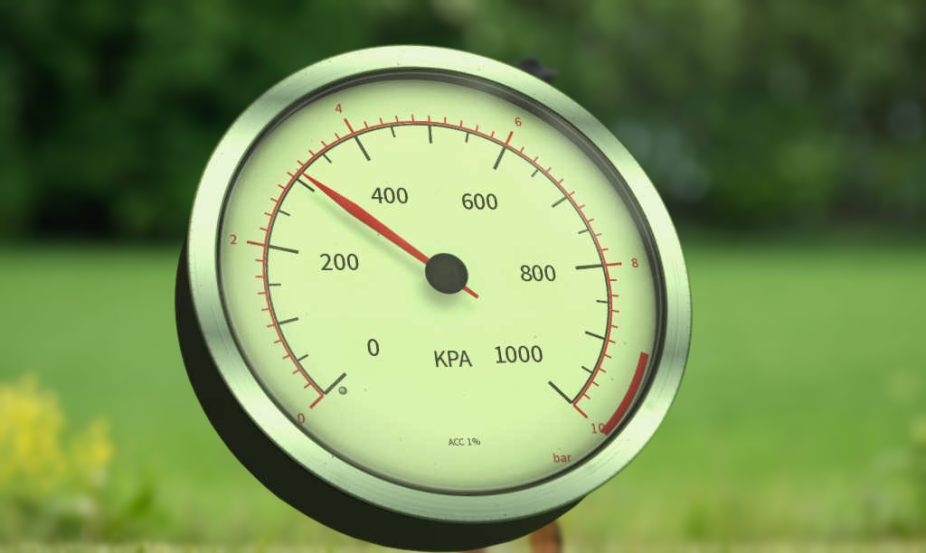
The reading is 300kPa
